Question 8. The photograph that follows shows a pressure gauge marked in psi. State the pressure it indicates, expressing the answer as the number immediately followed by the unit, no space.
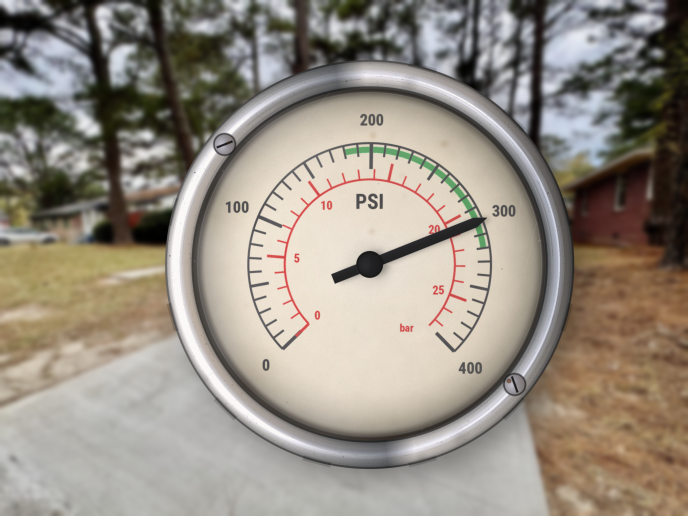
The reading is 300psi
